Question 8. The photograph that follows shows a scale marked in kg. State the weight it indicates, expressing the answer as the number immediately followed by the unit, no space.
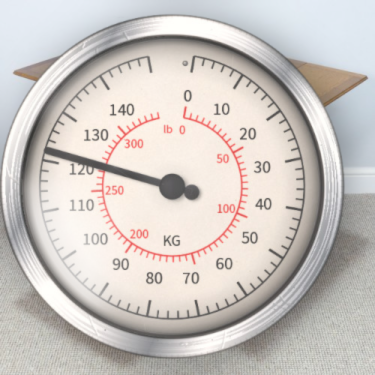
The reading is 122kg
